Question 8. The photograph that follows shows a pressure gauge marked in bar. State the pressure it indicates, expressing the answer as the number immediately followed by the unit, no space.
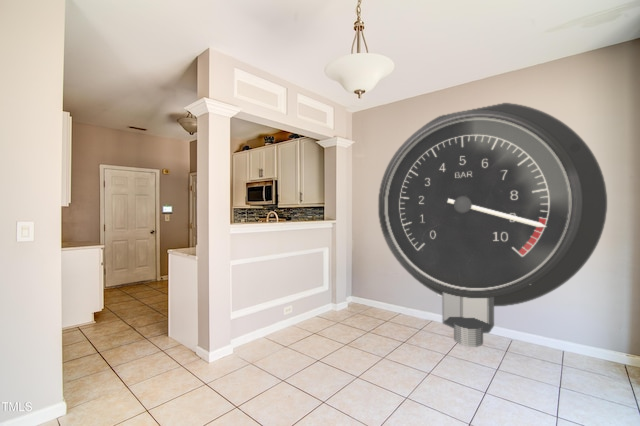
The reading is 9bar
